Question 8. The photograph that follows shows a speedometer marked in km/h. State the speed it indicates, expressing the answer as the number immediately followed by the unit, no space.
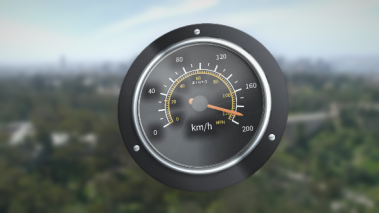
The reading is 190km/h
